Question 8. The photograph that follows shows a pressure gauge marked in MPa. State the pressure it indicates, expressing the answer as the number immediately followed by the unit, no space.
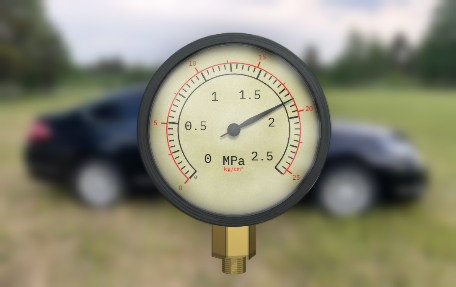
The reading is 1.85MPa
